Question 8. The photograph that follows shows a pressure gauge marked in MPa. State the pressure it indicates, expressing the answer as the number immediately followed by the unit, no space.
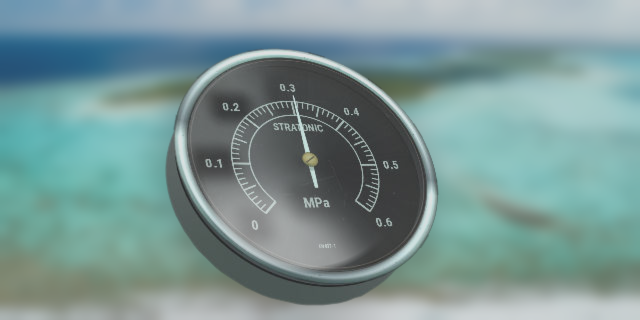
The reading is 0.3MPa
